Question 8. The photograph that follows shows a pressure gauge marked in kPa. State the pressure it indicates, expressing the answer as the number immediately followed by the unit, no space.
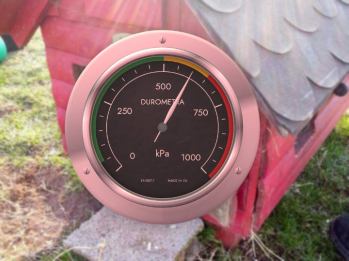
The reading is 600kPa
